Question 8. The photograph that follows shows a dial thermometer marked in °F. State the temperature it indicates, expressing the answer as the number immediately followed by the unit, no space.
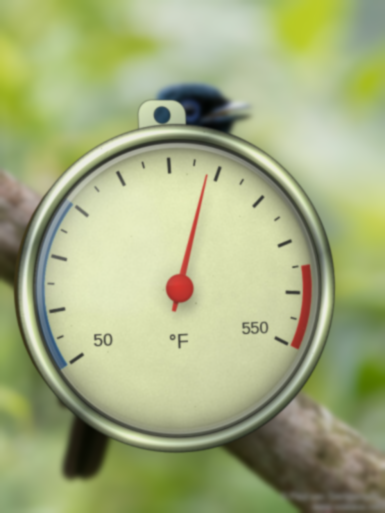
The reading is 337.5°F
